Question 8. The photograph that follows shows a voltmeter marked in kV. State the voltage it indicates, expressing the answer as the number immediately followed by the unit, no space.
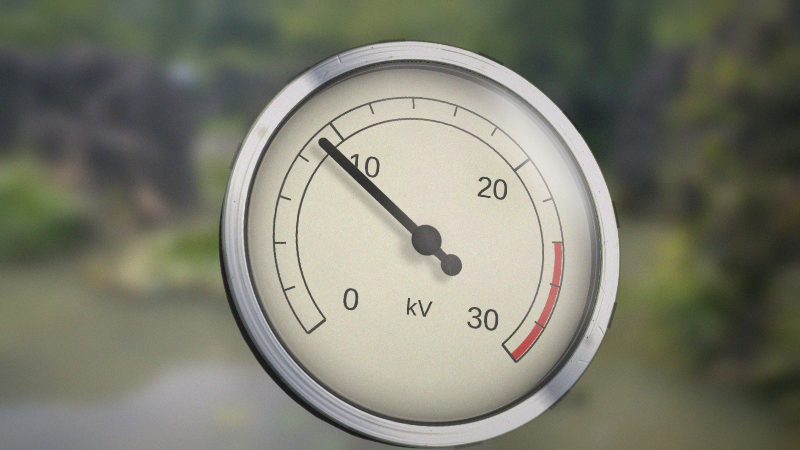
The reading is 9kV
